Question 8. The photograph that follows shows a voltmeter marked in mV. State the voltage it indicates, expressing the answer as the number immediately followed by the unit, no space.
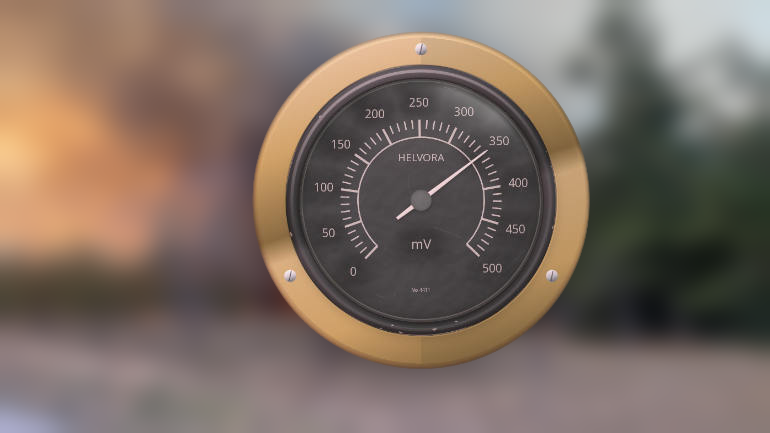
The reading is 350mV
